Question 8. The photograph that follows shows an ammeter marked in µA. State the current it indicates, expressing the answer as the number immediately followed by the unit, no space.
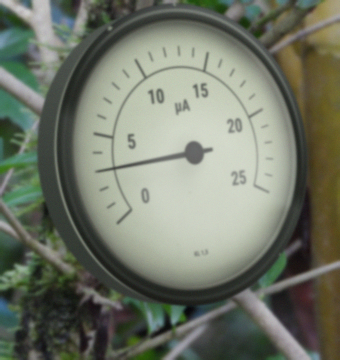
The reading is 3µA
